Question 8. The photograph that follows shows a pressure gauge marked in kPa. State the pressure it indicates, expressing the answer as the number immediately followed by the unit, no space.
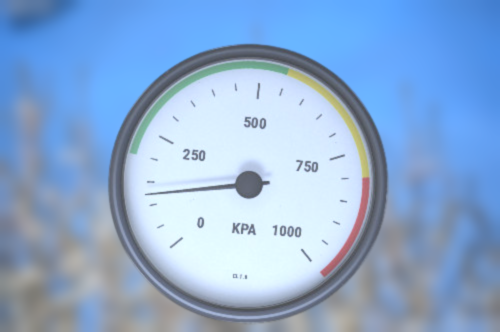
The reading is 125kPa
